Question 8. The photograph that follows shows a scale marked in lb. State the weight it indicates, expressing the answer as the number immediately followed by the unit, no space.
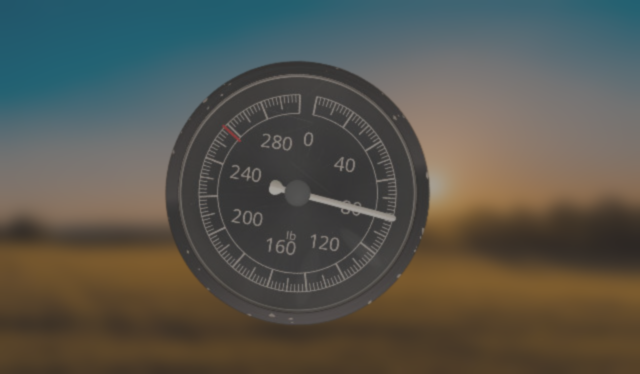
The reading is 80lb
